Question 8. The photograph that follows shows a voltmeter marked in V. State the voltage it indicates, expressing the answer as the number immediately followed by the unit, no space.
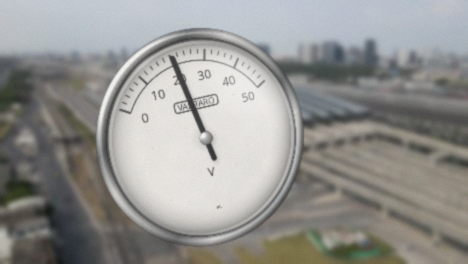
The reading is 20V
